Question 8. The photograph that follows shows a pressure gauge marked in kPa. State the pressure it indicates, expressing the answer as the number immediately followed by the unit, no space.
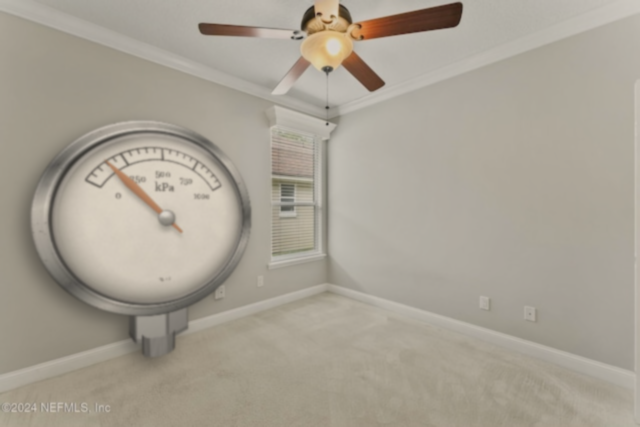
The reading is 150kPa
